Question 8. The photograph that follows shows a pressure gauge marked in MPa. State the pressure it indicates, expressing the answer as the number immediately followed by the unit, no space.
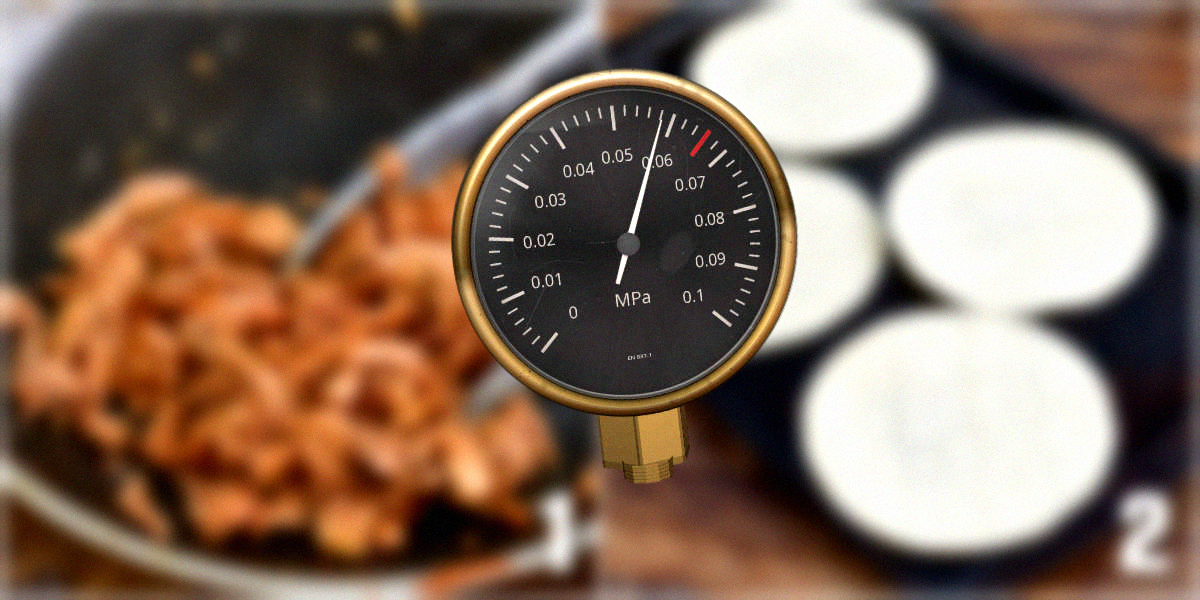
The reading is 0.058MPa
